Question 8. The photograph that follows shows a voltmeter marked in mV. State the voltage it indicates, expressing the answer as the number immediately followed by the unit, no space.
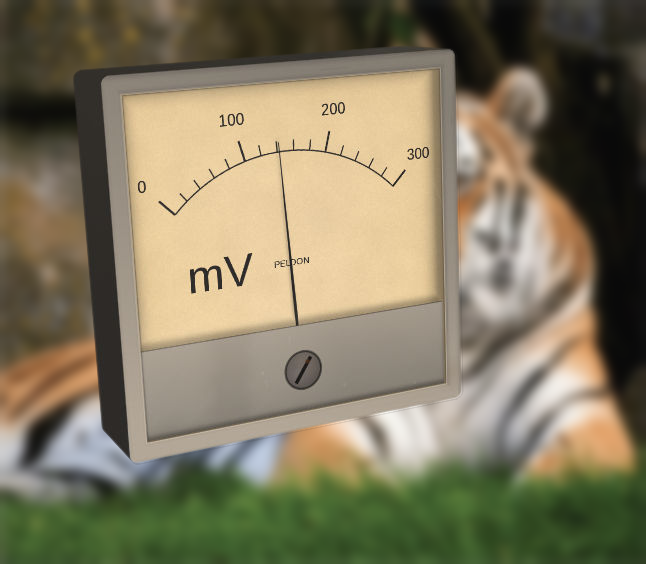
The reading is 140mV
